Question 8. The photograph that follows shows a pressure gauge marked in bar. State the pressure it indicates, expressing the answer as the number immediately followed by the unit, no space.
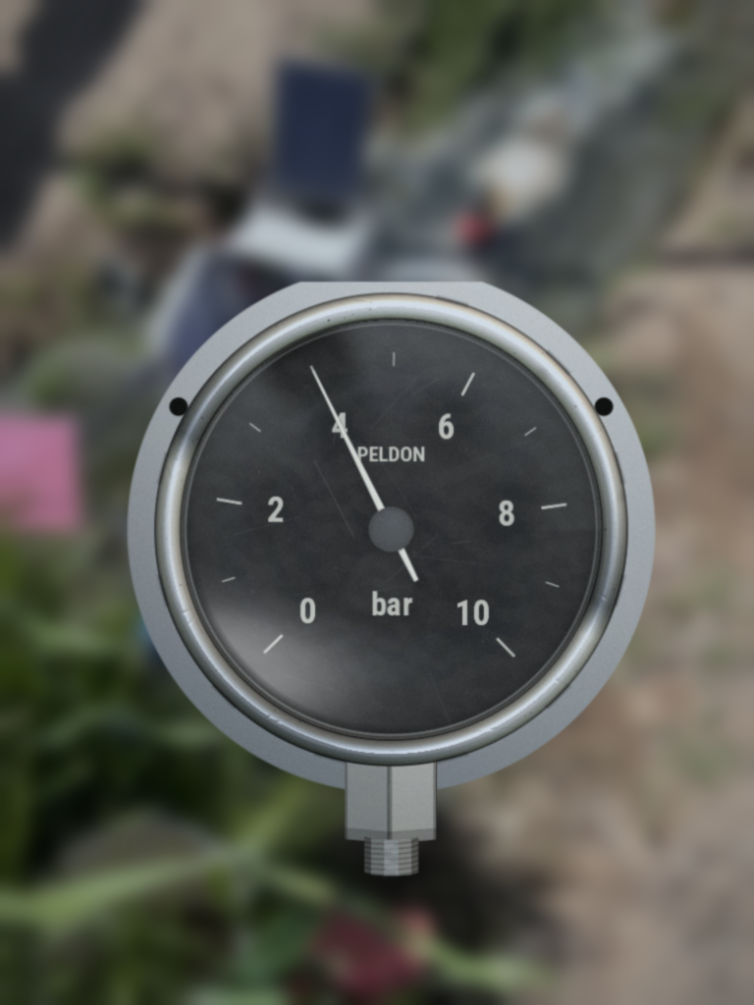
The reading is 4bar
